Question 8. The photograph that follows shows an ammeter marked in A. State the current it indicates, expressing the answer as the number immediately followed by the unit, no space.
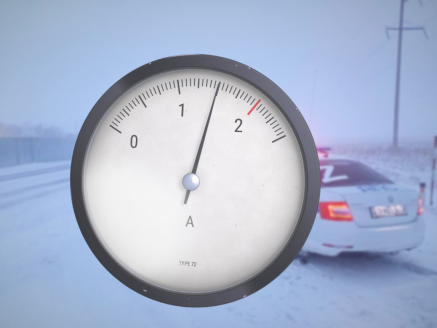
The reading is 1.5A
